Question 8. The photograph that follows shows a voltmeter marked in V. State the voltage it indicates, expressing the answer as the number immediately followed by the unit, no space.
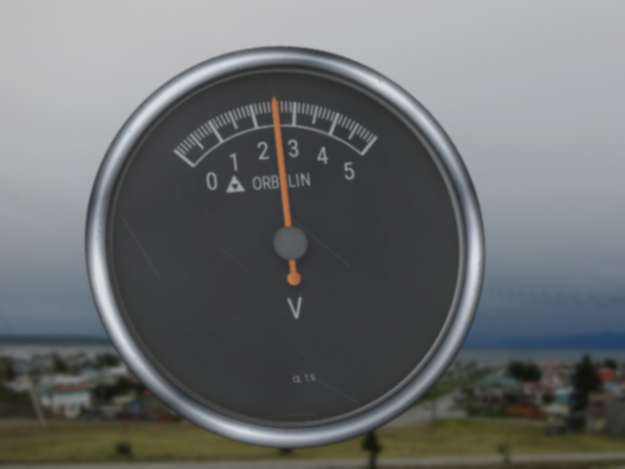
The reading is 2.5V
